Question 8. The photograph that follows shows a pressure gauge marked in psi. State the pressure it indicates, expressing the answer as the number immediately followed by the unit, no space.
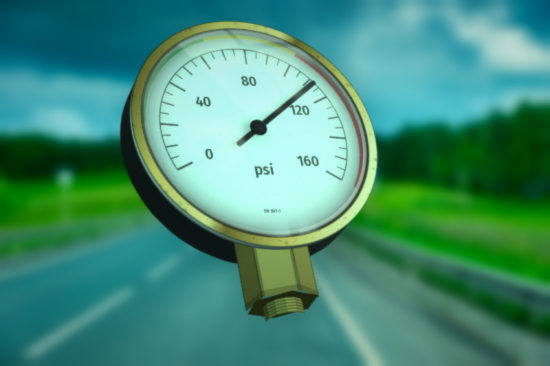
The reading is 112.5psi
